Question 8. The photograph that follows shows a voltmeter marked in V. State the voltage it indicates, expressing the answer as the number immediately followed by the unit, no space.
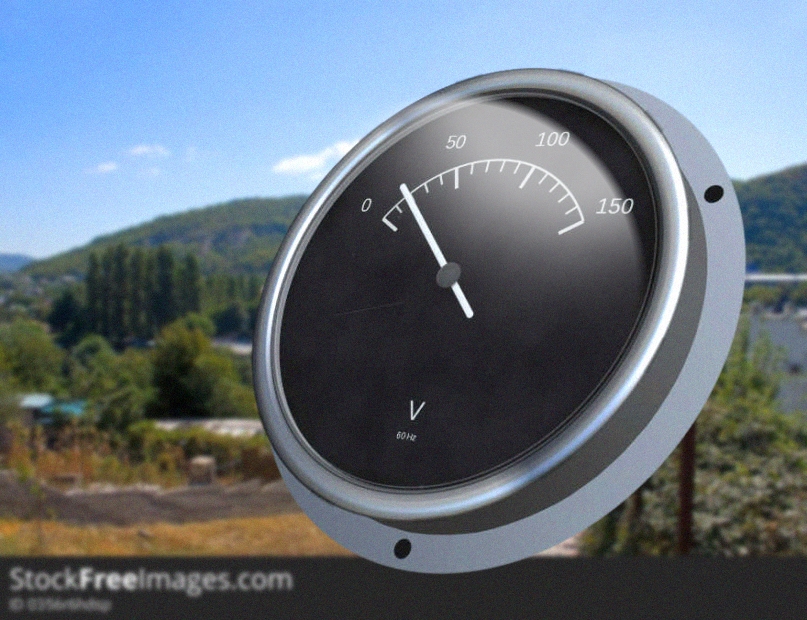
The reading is 20V
